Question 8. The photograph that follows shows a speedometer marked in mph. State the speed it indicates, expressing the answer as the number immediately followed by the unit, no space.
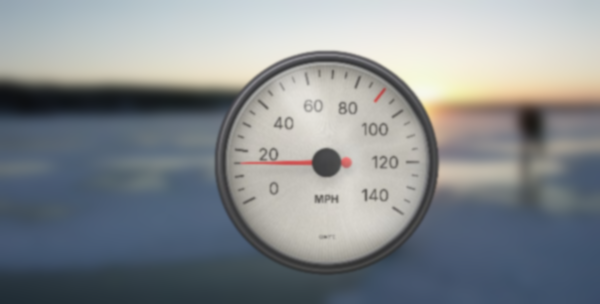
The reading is 15mph
